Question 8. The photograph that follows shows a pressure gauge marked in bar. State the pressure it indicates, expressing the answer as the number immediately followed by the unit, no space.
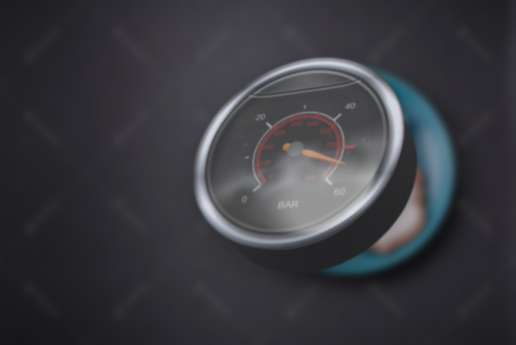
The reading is 55bar
